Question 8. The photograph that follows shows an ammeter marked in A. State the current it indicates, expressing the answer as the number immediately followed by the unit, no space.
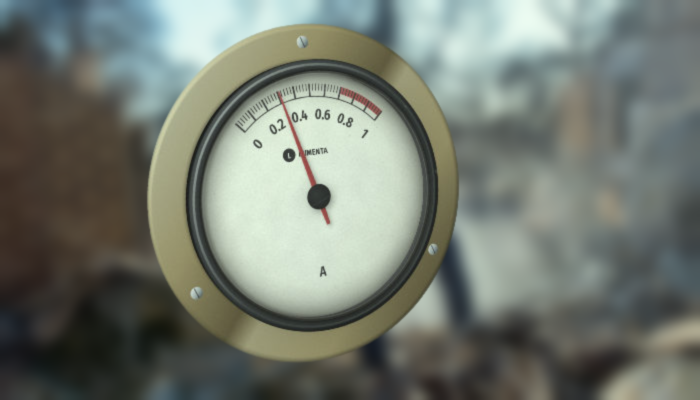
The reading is 0.3A
